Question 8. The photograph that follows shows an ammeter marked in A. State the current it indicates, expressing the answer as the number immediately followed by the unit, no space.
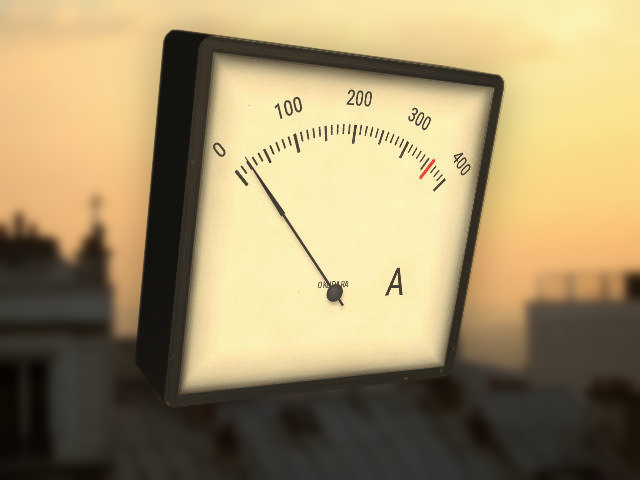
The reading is 20A
